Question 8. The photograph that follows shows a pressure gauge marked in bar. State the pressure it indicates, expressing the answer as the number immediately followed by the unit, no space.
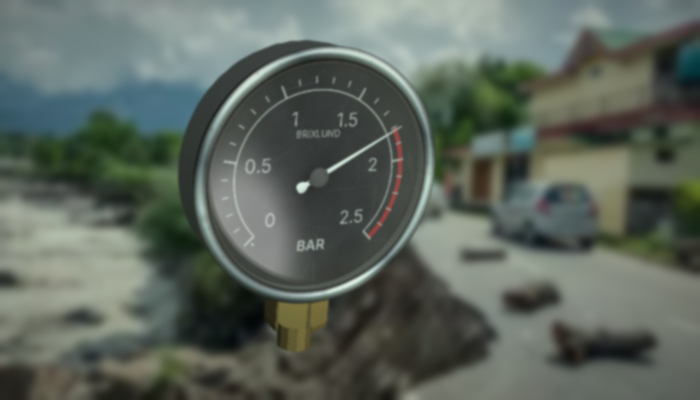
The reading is 1.8bar
